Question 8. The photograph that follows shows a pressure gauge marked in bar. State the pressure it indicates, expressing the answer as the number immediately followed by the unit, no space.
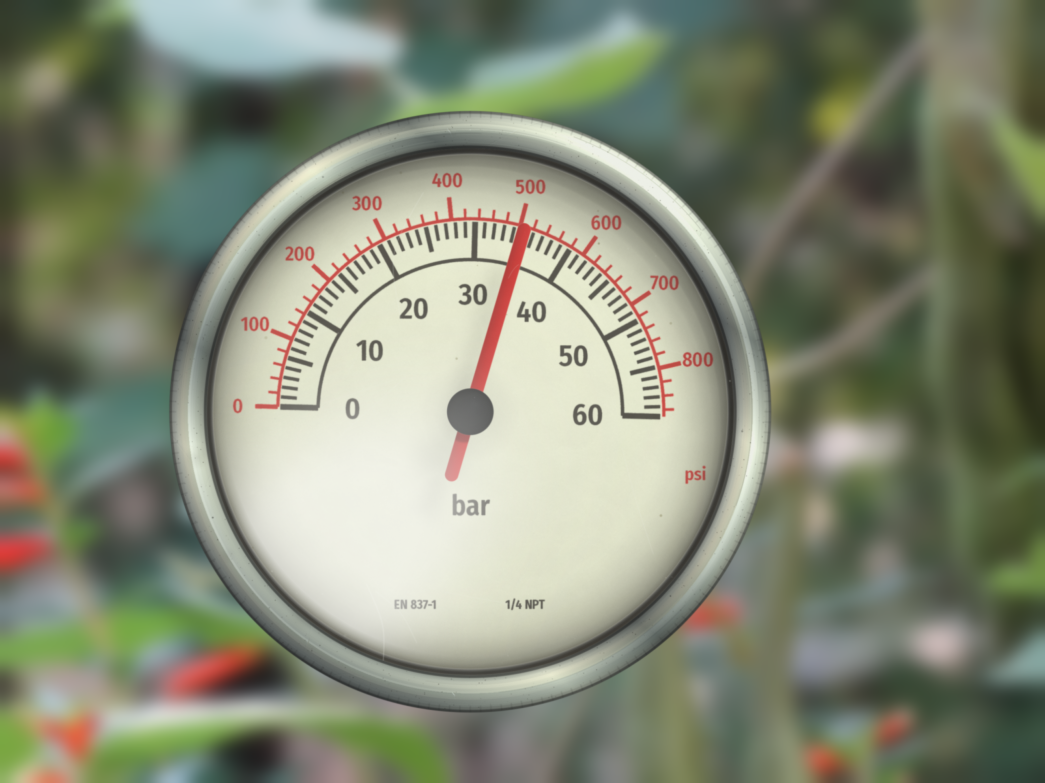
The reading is 35bar
